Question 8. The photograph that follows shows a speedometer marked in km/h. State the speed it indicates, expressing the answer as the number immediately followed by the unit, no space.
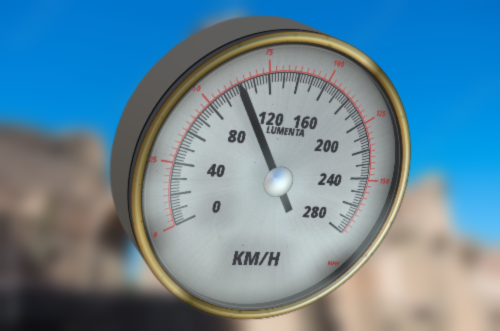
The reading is 100km/h
